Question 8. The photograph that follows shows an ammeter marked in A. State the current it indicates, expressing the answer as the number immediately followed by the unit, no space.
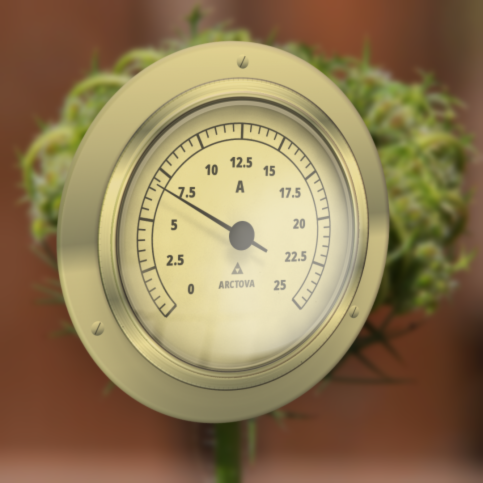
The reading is 6.75A
